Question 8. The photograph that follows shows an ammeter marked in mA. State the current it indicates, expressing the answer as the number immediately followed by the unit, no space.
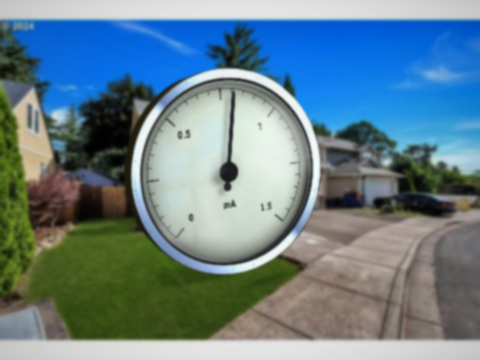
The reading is 0.8mA
